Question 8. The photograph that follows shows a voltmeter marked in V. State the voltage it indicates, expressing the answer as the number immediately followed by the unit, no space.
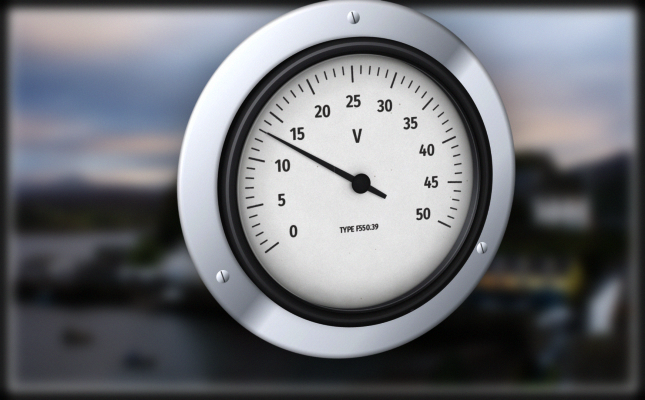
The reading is 13V
